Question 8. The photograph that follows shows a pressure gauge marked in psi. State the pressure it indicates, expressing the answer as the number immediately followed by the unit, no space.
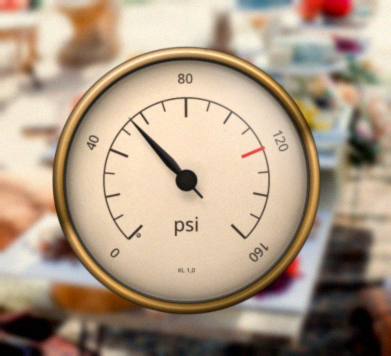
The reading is 55psi
